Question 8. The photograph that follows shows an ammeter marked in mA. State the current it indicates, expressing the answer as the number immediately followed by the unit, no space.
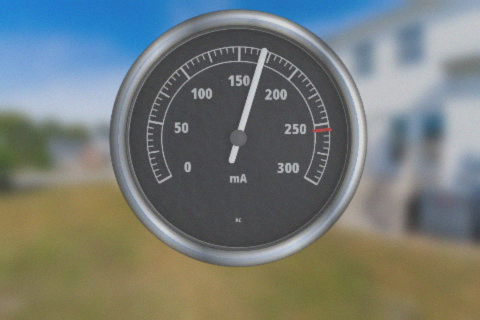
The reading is 170mA
